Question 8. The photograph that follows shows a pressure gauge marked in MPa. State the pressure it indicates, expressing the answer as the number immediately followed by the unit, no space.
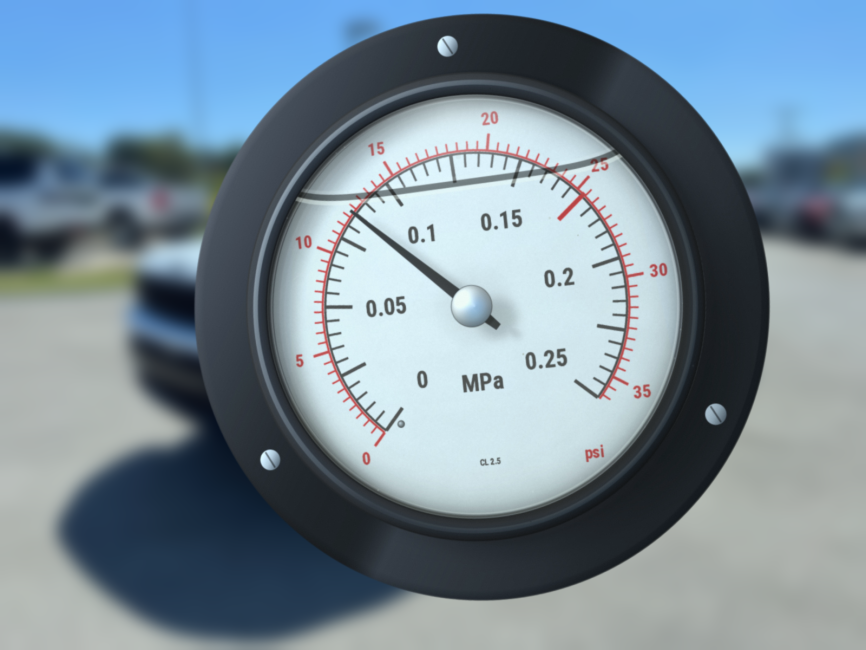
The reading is 0.085MPa
